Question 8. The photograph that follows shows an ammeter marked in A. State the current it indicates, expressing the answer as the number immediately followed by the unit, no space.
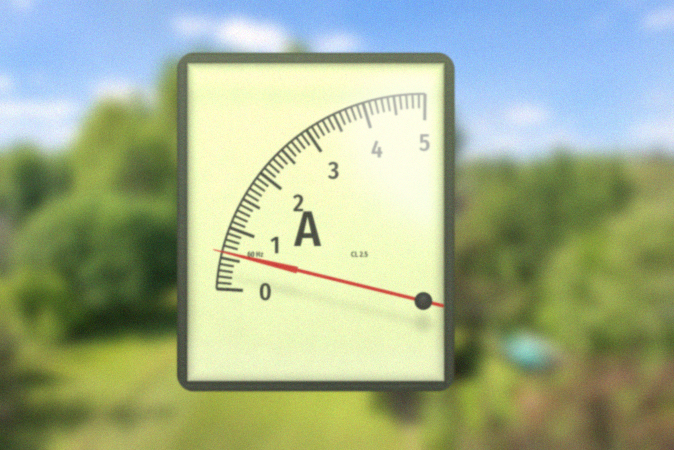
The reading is 0.6A
